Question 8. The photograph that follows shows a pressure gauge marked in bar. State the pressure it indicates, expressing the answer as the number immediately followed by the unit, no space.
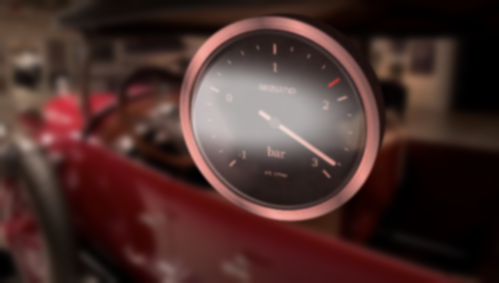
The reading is 2.8bar
